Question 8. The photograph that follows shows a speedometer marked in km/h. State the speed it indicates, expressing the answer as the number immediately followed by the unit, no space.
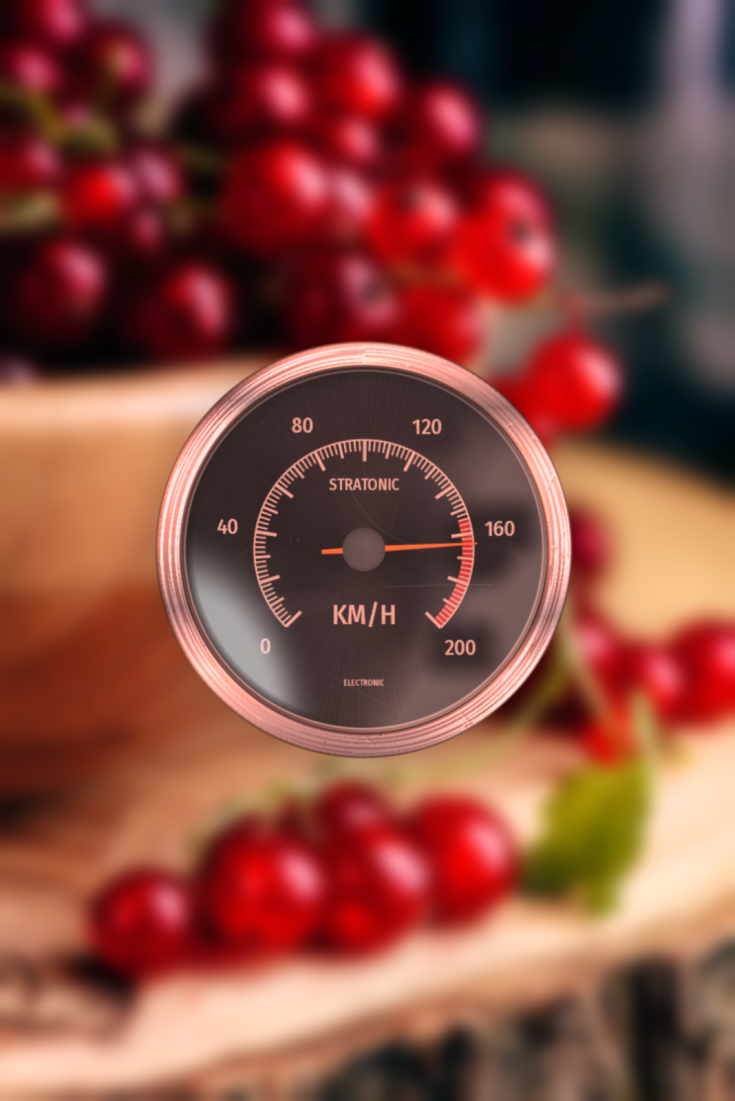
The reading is 164km/h
